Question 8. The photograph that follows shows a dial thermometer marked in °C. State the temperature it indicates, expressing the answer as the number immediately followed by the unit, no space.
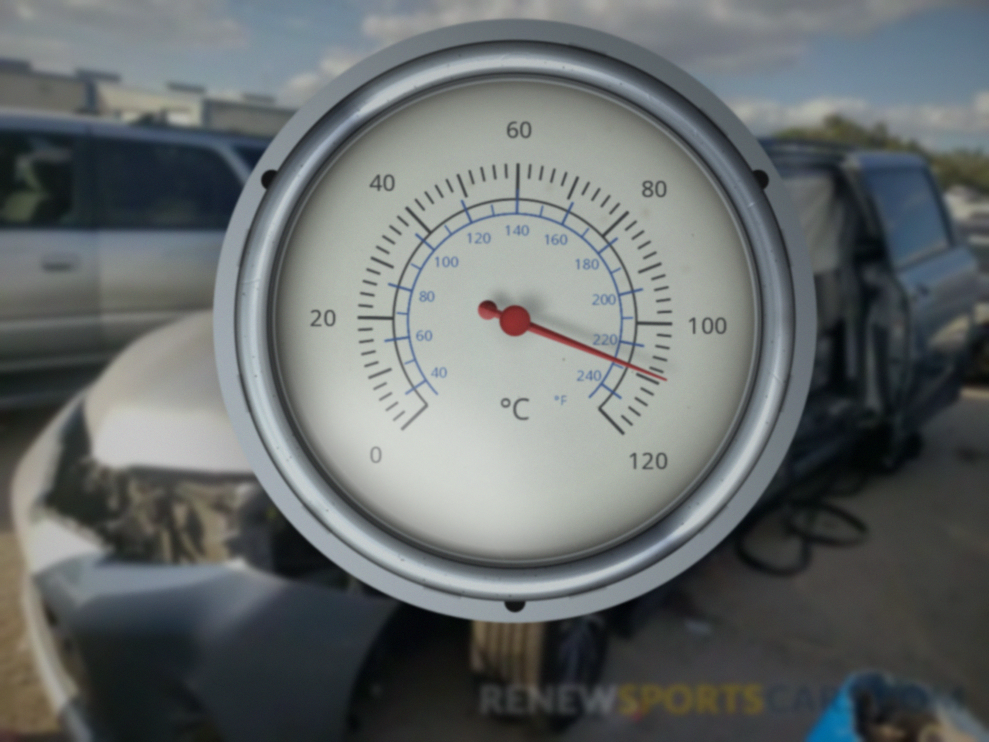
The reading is 109°C
